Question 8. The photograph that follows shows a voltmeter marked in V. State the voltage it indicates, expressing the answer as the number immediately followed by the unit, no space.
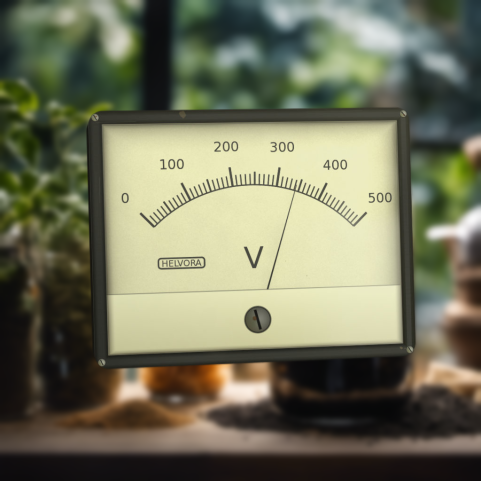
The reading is 340V
